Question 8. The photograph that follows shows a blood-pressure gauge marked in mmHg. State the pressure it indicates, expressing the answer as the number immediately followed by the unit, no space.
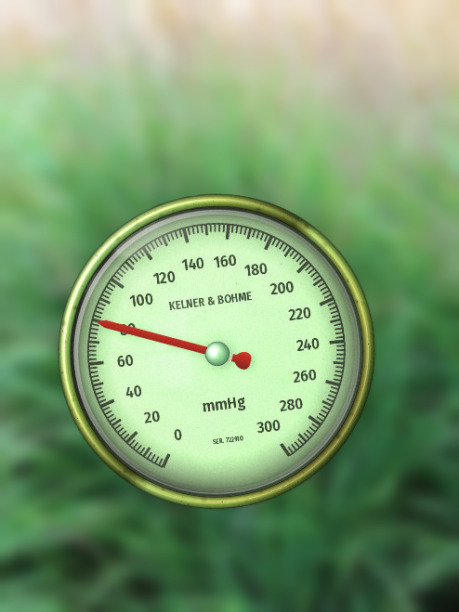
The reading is 80mmHg
